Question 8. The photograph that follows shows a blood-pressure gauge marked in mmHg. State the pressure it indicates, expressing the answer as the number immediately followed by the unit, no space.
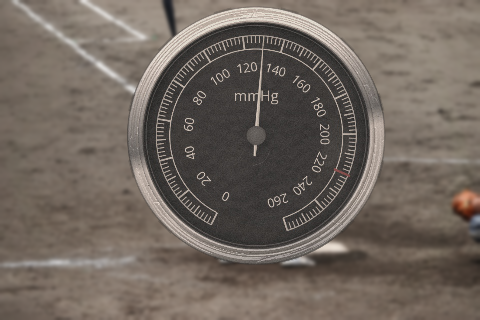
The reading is 130mmHg
